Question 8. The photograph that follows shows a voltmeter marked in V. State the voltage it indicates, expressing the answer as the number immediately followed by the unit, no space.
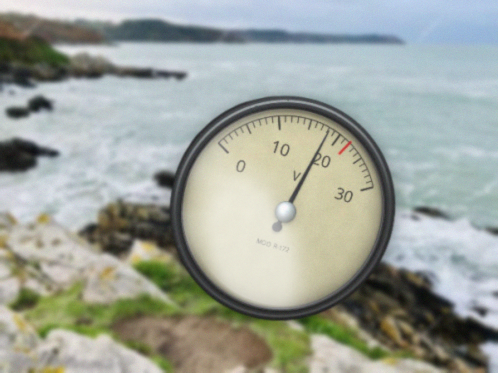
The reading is 18V
